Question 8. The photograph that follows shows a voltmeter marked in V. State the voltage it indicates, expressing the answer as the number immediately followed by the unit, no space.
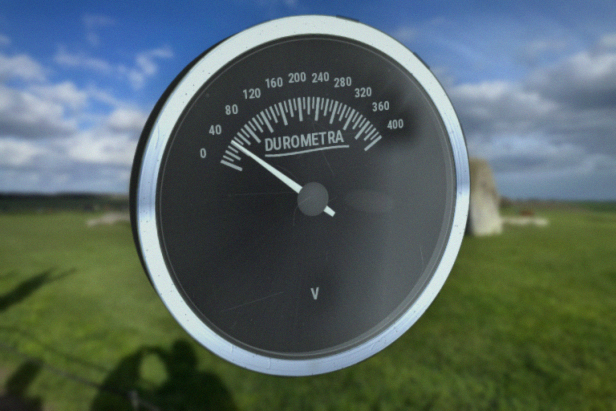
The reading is 40V
